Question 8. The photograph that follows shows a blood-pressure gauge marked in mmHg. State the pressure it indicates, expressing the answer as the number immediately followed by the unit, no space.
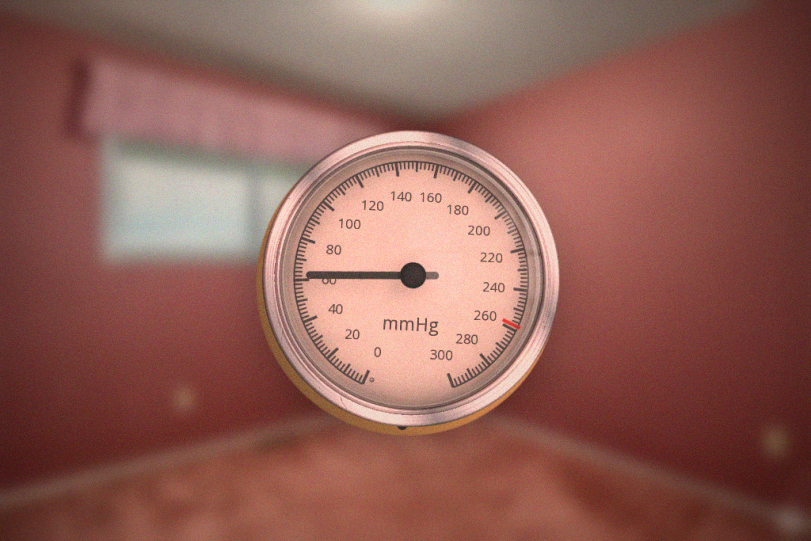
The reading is 62mmHg
